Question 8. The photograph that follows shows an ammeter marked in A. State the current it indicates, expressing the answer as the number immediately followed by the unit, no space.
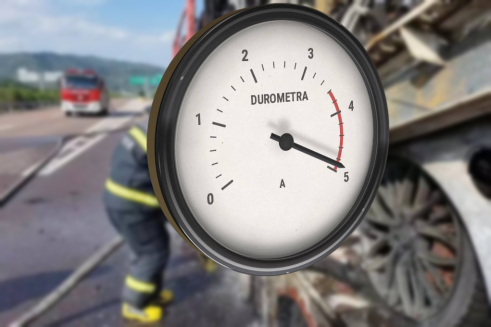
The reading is 4.9A
